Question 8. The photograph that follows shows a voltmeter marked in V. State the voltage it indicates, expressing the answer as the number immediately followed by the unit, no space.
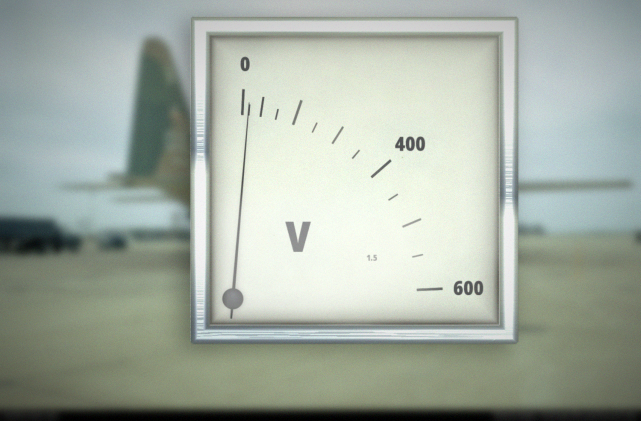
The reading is 50V
